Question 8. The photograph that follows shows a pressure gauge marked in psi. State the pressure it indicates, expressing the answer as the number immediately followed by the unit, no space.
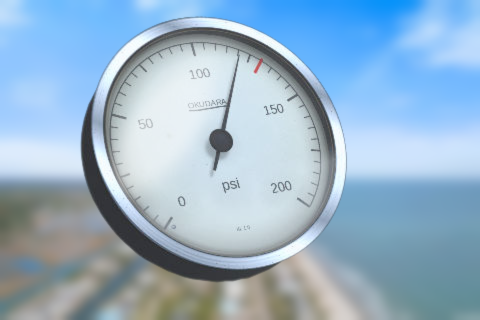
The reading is 120psi
